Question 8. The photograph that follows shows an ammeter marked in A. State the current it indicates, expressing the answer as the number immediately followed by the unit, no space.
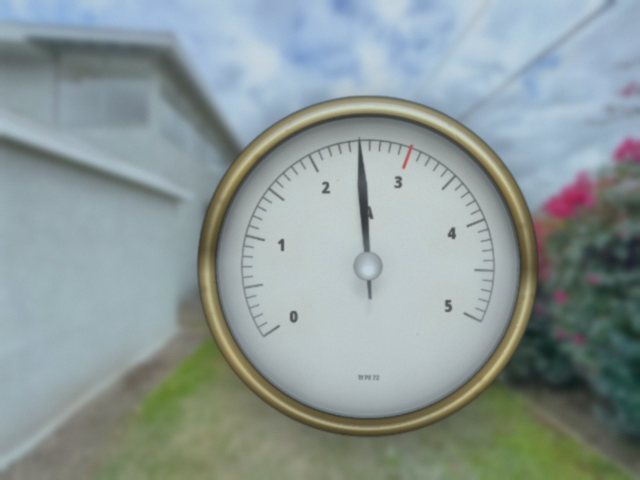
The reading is 2.5A
